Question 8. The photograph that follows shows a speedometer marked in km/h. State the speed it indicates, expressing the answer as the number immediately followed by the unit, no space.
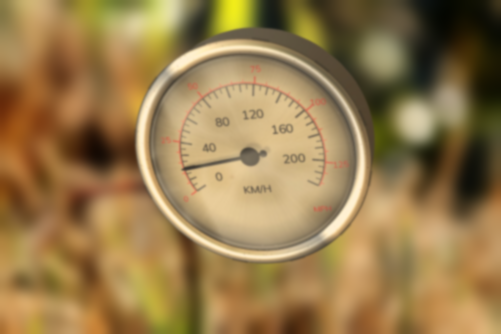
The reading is 20km/h
